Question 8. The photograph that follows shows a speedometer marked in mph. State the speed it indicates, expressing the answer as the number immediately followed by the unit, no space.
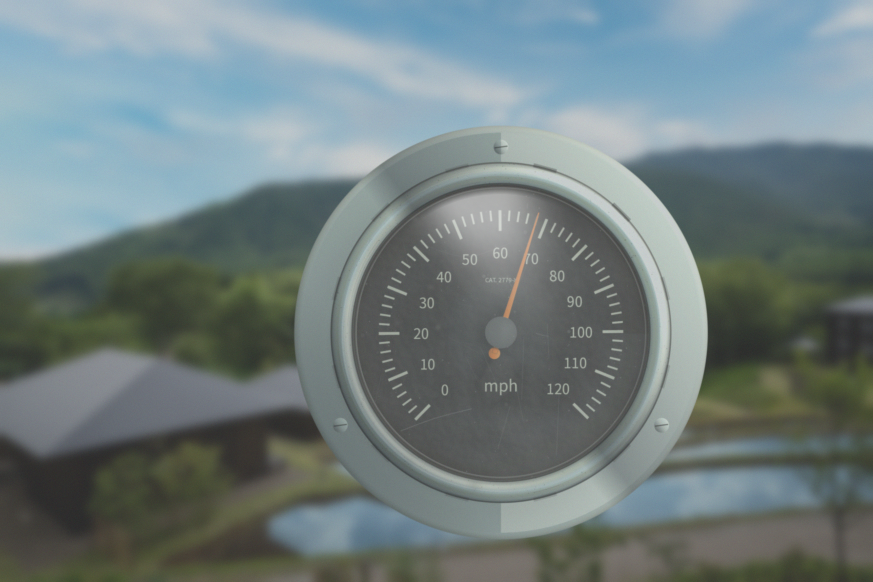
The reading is 68mph
